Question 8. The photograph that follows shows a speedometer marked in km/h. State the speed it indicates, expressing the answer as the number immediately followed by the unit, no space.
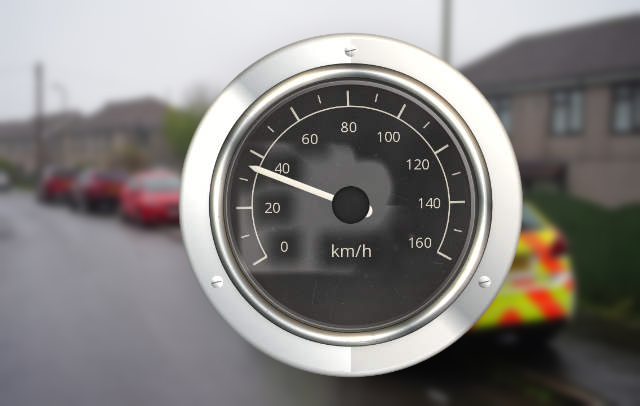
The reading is 35km/h
